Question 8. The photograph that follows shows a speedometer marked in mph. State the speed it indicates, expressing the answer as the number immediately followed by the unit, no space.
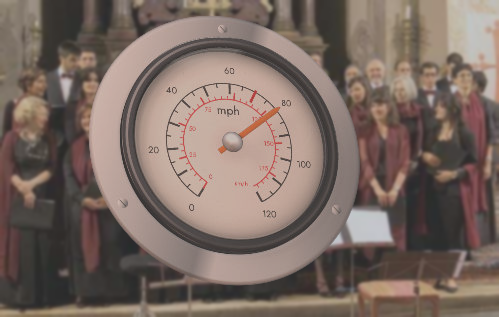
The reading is 80mph
